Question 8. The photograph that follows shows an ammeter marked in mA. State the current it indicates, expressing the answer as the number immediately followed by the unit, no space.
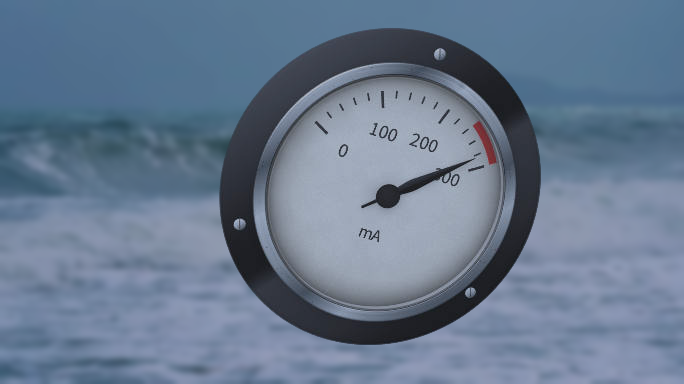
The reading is 280mA
